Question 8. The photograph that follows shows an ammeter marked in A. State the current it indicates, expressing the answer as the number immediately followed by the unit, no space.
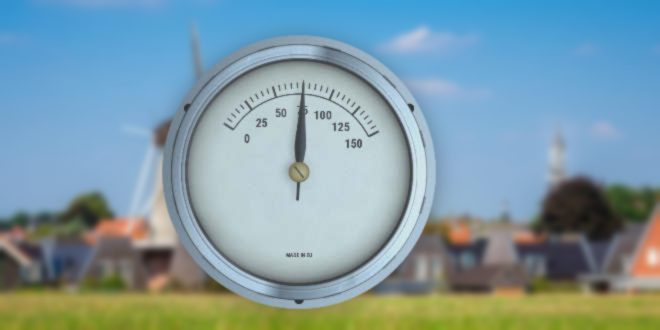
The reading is 75A
